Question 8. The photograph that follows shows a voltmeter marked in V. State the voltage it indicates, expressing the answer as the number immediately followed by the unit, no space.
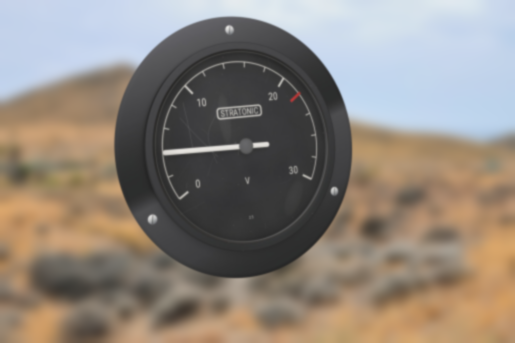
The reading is 4V
